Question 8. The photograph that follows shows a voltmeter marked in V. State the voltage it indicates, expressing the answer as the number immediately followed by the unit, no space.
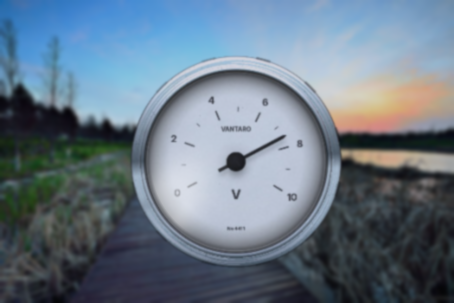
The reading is 7.5V
